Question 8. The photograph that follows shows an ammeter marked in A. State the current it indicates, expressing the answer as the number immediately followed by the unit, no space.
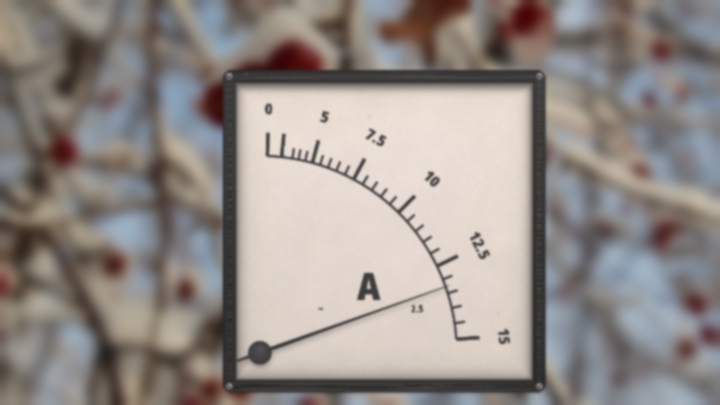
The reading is 13.25A
